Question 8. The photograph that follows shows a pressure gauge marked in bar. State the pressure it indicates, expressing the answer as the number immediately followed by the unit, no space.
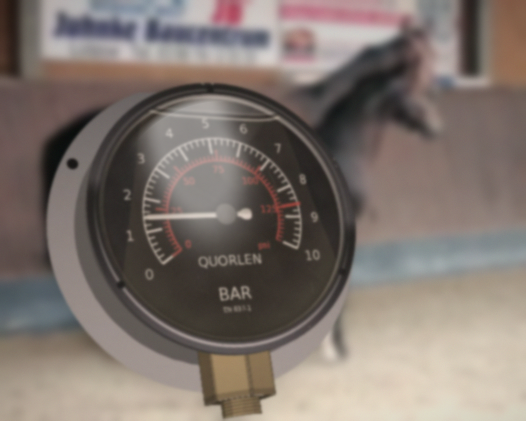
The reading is 1.4bar
